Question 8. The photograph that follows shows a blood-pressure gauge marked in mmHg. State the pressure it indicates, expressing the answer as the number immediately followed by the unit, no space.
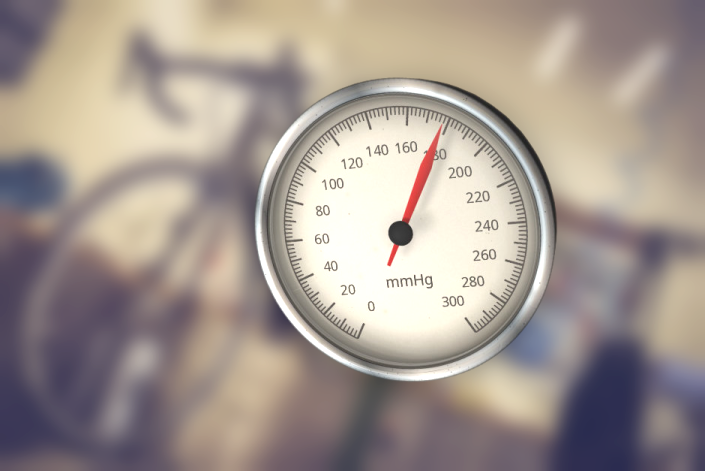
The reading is 178mmHg
